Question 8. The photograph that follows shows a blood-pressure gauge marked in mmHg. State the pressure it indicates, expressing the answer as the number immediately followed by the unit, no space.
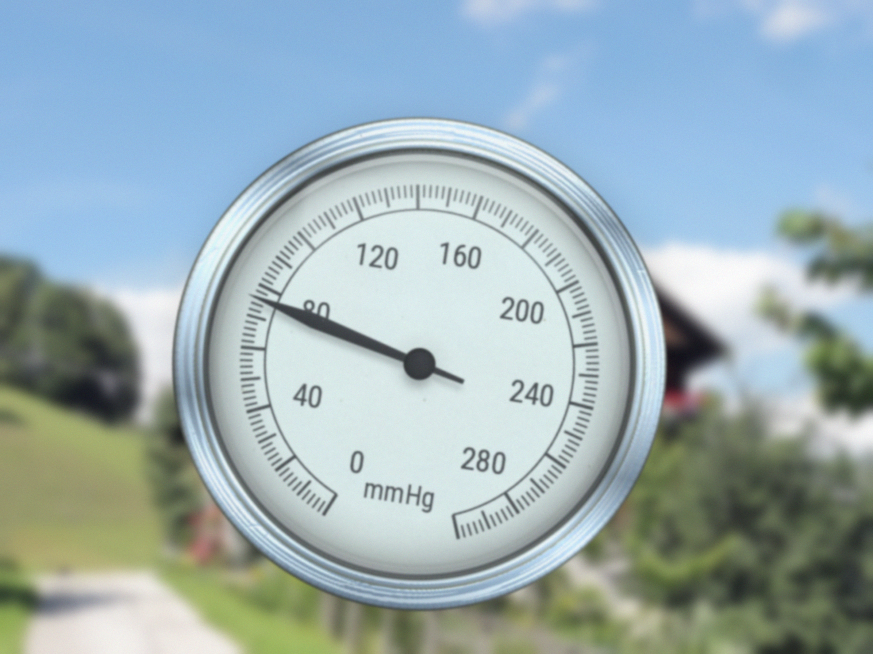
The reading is 76mmHg
